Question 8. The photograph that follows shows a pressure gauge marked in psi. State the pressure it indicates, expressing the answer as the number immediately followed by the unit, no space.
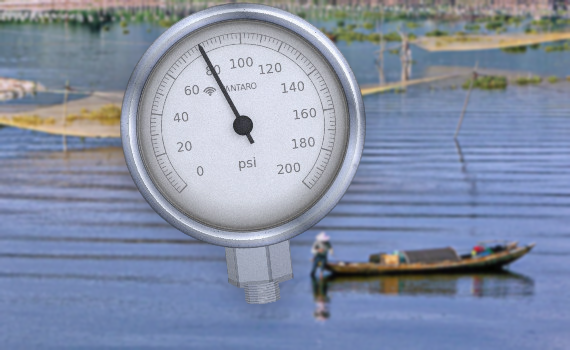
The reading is 80psi
